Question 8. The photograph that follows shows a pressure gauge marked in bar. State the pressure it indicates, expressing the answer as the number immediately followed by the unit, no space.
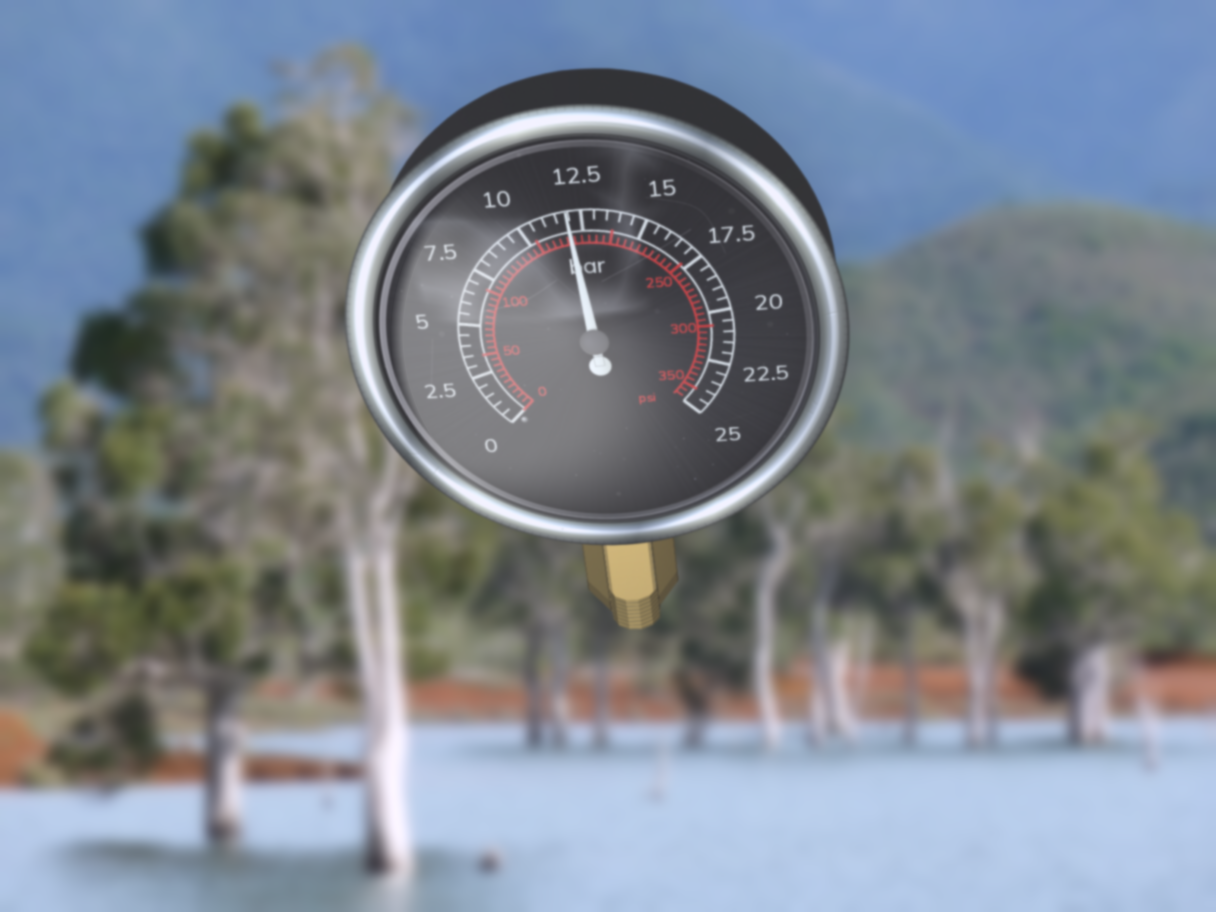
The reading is 12bar
